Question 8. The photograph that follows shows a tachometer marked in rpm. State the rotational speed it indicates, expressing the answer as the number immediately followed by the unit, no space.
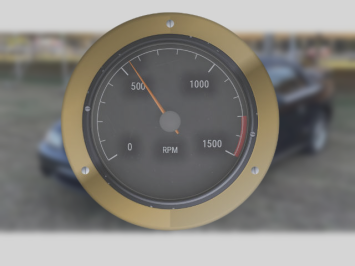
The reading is 550rpm
